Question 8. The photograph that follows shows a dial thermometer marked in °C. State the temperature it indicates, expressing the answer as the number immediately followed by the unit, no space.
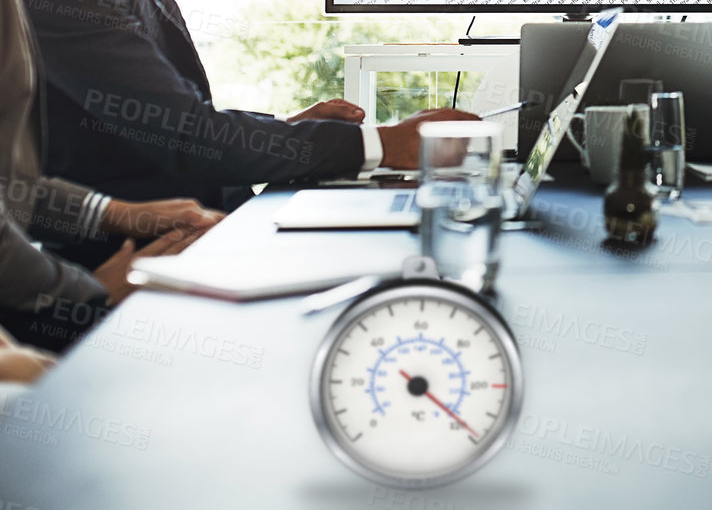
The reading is 117.5°C
